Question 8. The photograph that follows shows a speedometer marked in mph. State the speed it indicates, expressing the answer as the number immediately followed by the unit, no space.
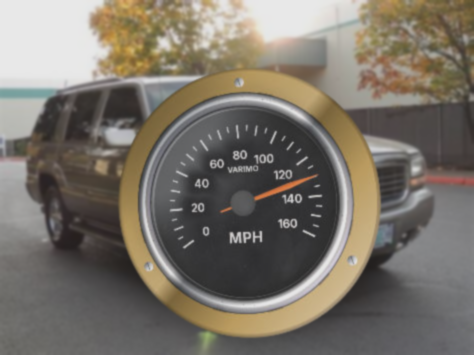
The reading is 130mph
